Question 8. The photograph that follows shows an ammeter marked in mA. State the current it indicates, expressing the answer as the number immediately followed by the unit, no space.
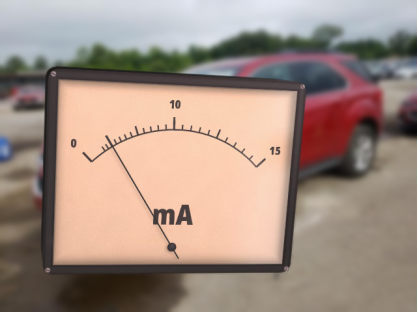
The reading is 5mA
